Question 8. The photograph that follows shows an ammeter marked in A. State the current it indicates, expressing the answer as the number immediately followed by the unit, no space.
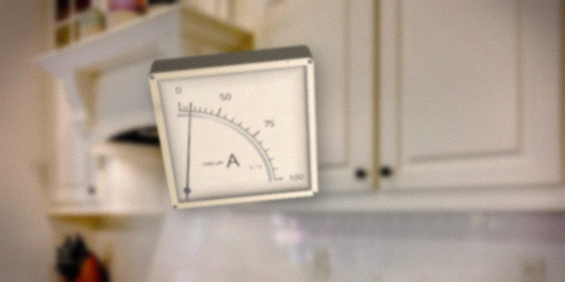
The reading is 25A
